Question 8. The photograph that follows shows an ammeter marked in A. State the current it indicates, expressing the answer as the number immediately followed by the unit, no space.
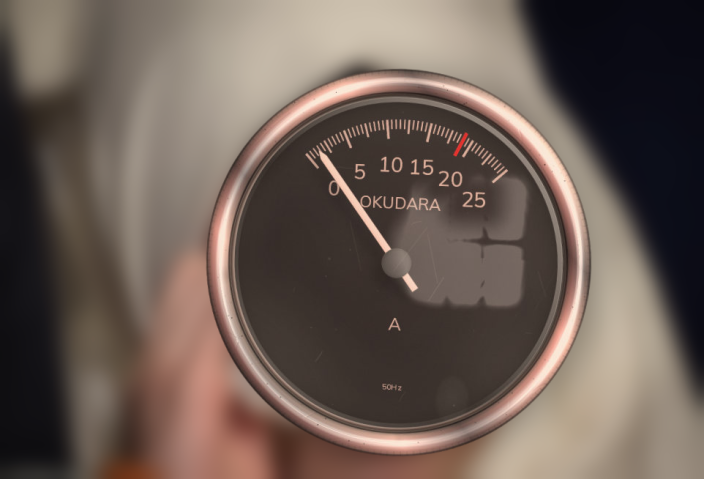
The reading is 1.5A
